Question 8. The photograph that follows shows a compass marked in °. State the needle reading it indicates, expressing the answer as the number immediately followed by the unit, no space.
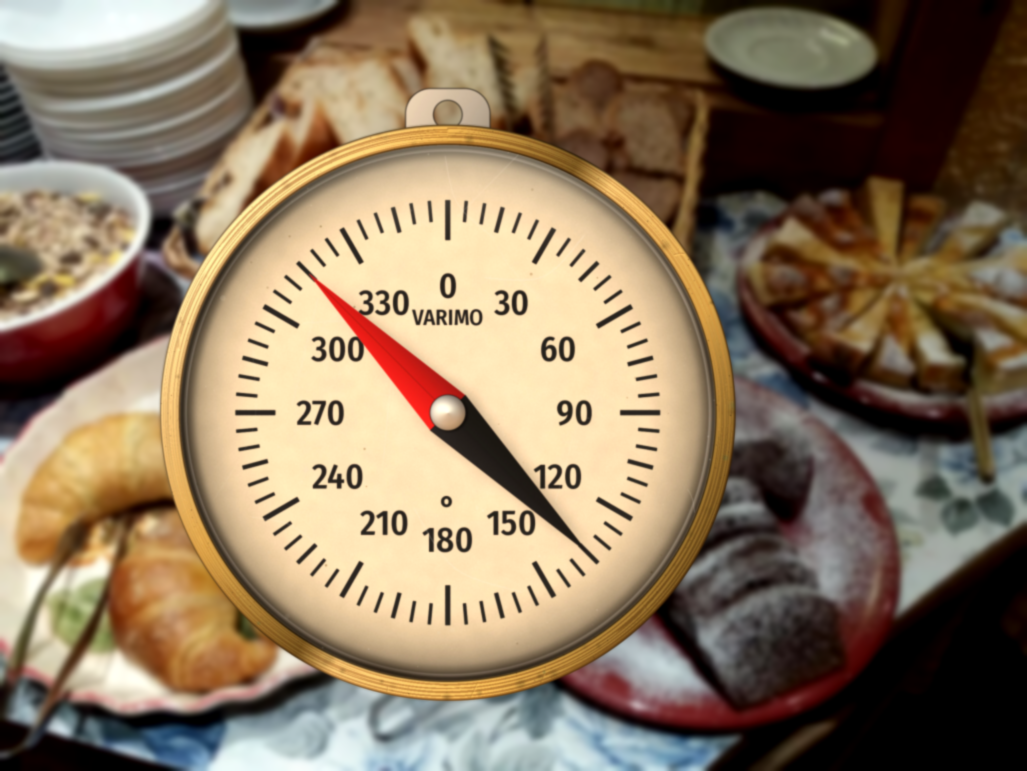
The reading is 315°
